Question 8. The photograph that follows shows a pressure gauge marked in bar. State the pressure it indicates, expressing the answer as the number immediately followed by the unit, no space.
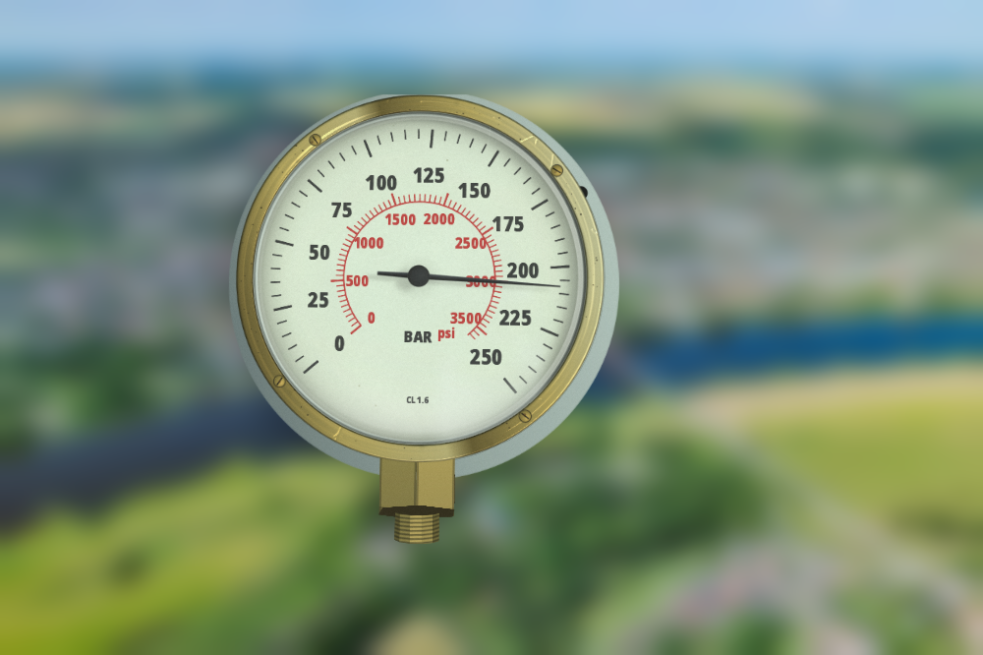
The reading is 207.5bar
